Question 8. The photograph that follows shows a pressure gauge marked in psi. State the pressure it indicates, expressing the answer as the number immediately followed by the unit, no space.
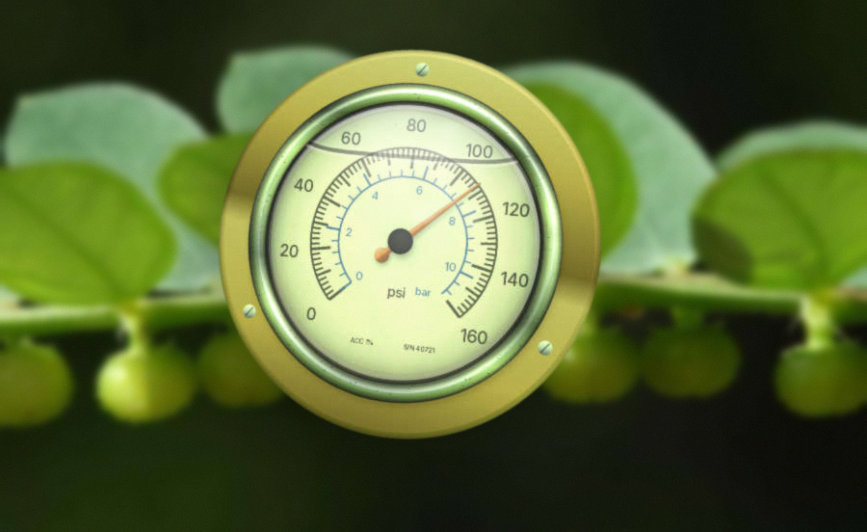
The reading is 108psi
